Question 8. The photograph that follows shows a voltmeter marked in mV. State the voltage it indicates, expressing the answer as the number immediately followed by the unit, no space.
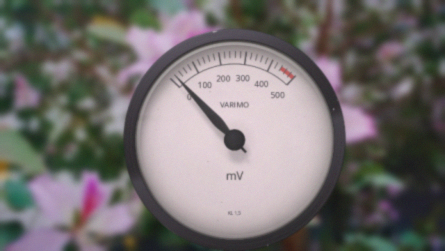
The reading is 20mV
